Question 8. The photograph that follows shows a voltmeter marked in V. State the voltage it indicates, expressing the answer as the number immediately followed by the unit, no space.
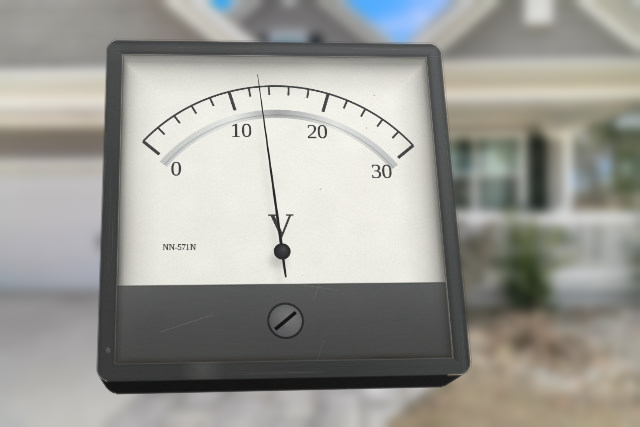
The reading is 13V
